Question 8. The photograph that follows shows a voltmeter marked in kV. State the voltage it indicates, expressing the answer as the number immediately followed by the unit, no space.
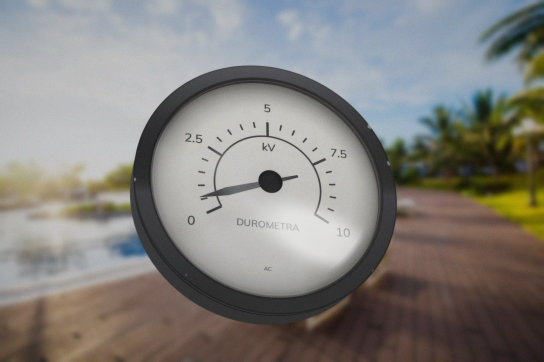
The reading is 0.5kV
